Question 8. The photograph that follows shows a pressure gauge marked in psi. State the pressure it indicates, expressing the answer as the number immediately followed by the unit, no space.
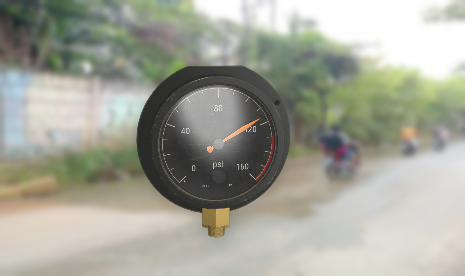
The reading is 115psi
